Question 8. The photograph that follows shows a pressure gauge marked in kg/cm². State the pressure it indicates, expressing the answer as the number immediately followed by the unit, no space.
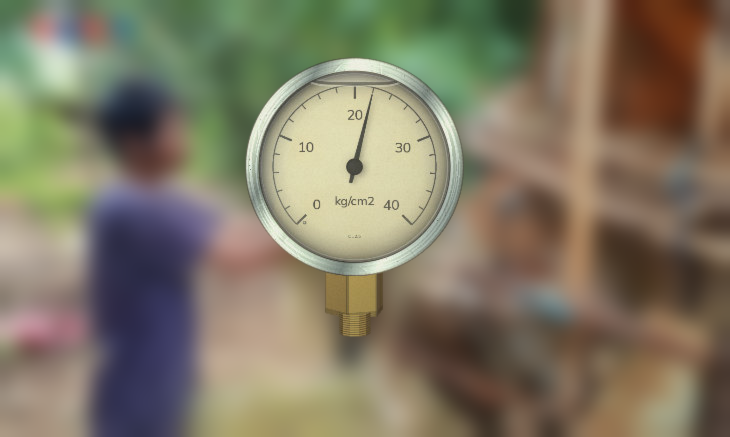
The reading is 22kg/cm²
